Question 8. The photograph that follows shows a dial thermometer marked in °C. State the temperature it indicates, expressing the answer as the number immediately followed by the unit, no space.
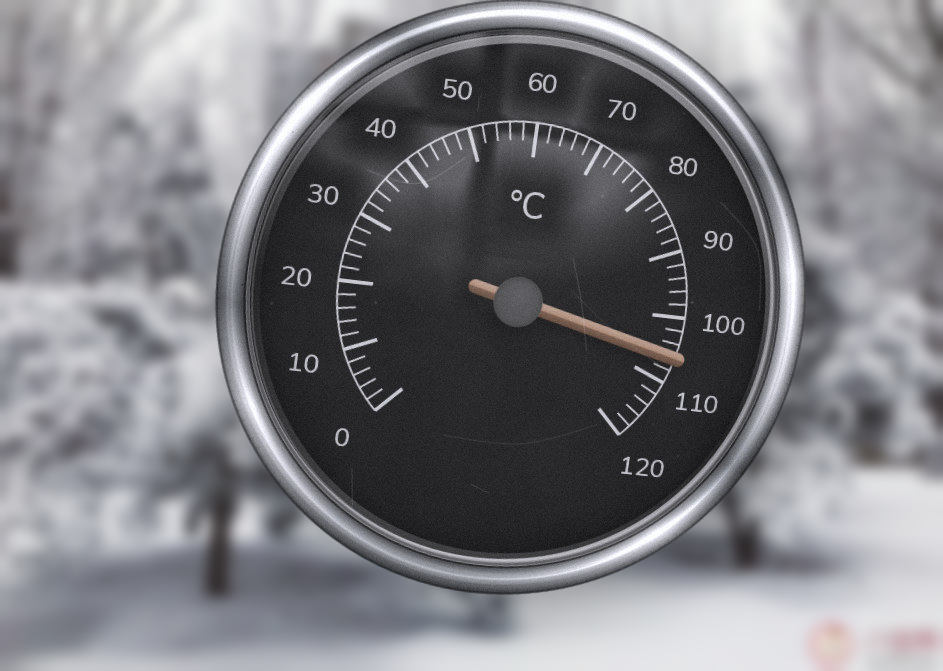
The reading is 106°C
